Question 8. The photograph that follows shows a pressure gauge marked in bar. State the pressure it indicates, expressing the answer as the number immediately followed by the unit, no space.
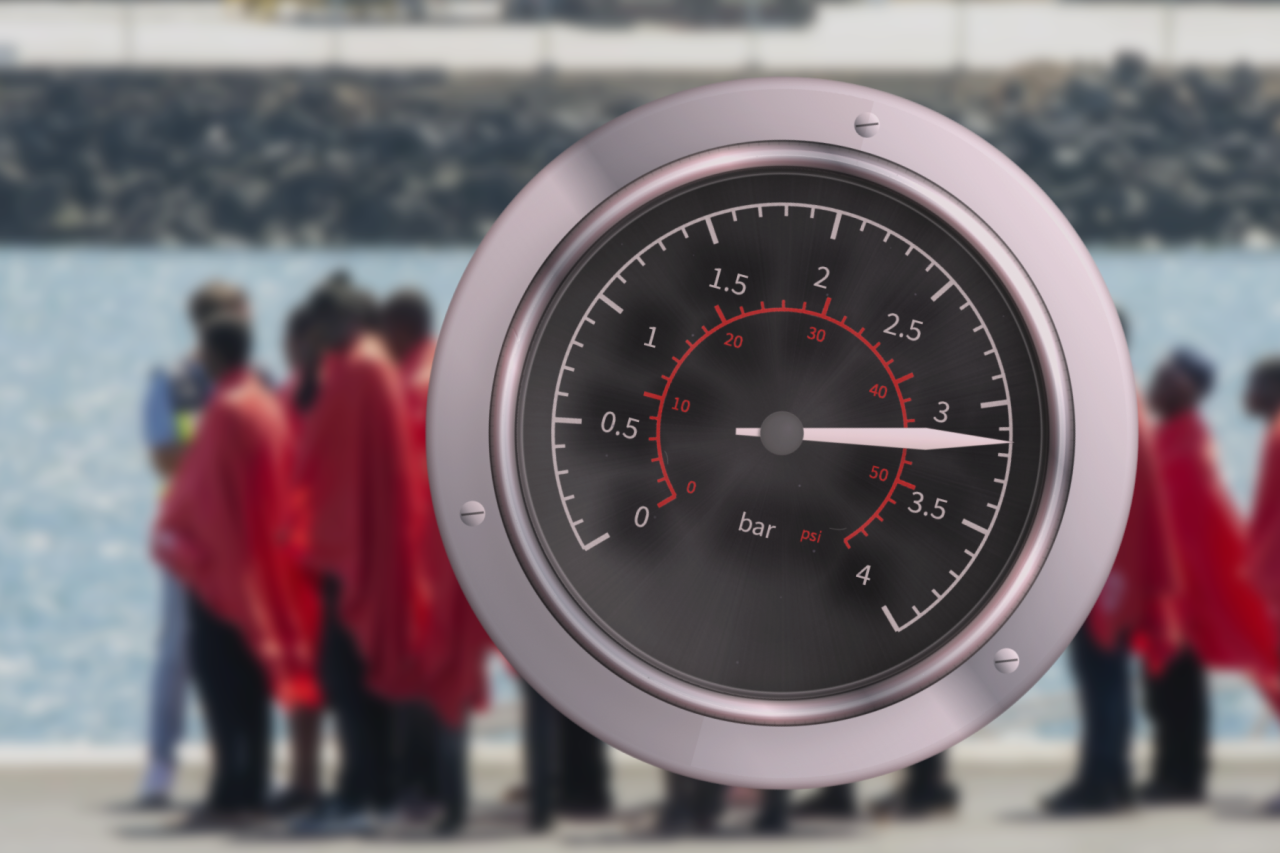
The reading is 3.15bar
